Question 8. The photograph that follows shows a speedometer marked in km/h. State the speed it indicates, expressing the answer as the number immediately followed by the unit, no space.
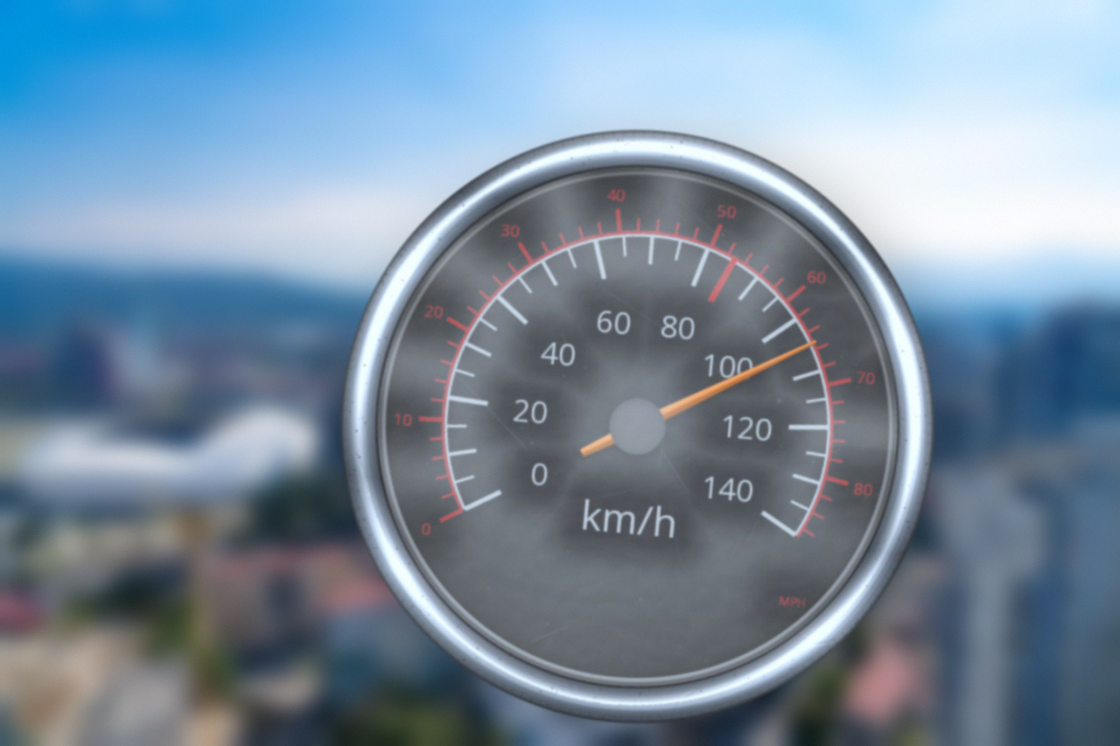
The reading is 105km/h
